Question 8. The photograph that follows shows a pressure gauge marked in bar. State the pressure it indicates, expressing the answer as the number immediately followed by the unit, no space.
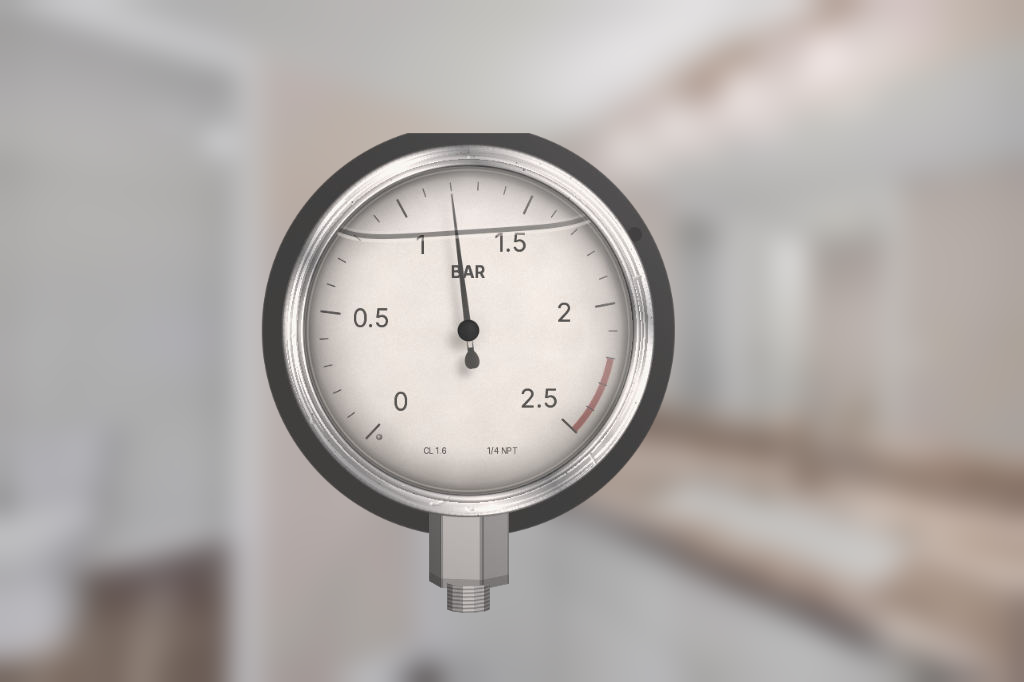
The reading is 1.2bar
